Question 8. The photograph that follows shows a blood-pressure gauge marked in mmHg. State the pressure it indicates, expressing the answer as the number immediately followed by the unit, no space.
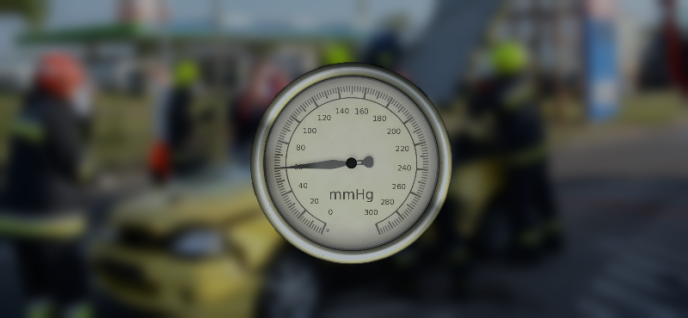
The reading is 60mmHg
